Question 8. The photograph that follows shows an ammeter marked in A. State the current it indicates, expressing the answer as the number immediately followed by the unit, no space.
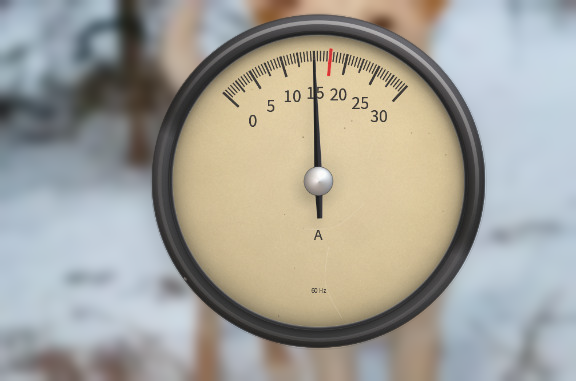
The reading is 15A
